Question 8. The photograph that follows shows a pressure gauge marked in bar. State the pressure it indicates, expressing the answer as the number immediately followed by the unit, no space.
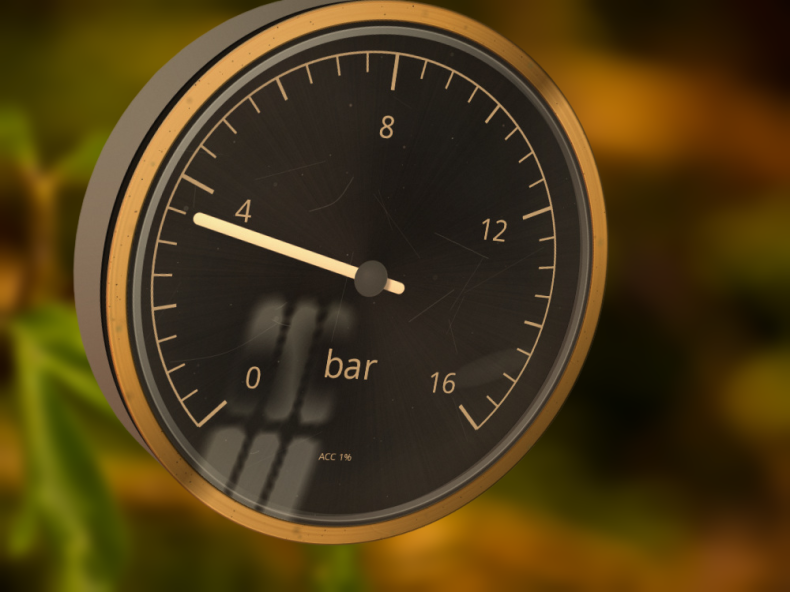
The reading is 3.5bar
